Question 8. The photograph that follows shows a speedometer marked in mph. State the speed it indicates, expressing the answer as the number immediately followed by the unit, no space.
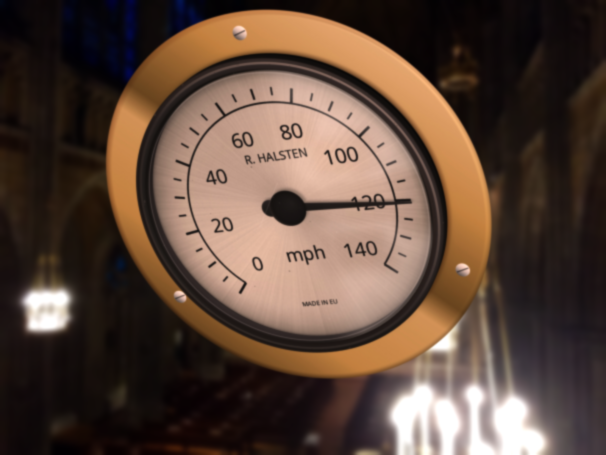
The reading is 120mph
